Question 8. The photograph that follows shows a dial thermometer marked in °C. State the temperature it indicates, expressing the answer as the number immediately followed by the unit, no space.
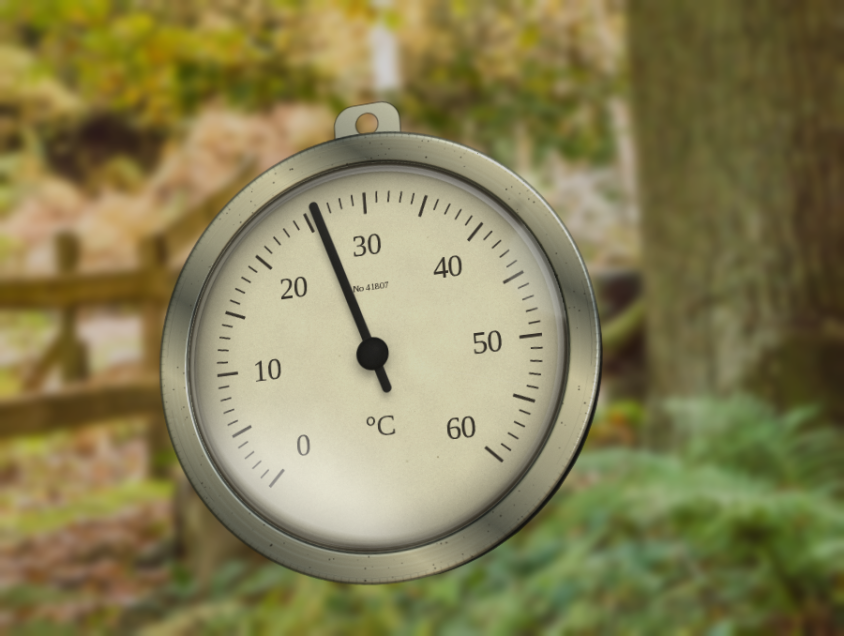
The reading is 26°C
